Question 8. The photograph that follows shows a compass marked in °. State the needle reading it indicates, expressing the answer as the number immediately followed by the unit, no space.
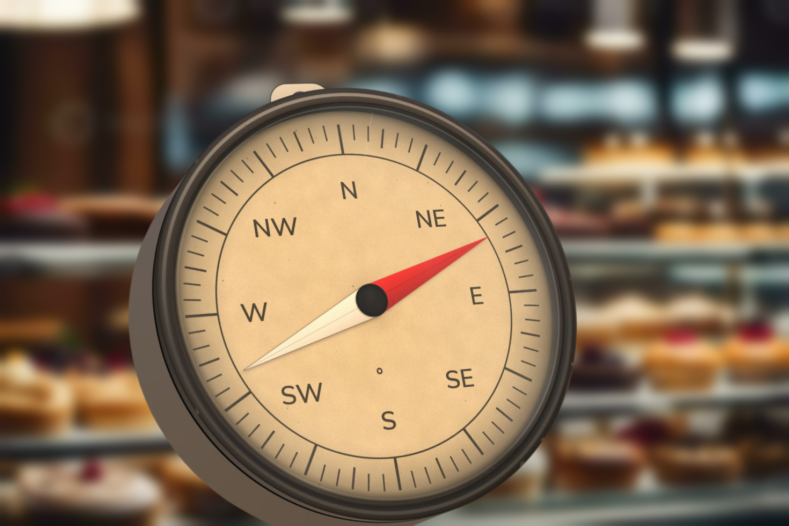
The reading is 67.5°
